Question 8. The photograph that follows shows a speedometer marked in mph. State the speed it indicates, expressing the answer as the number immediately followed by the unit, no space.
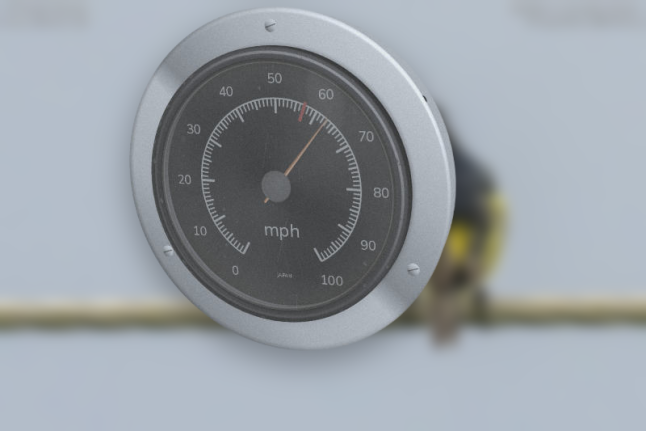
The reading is 63mph
